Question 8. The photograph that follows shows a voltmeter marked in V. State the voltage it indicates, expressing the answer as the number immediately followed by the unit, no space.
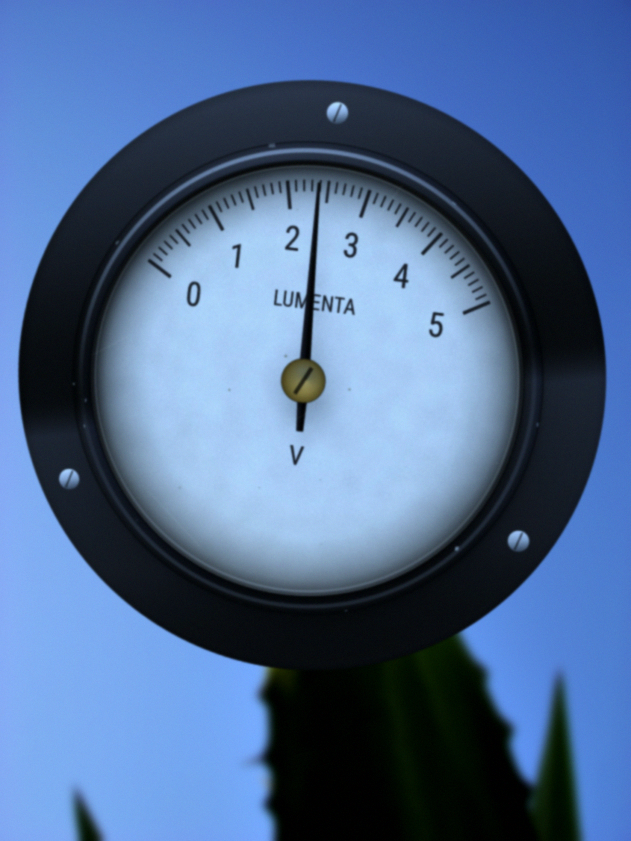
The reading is 2.4V
